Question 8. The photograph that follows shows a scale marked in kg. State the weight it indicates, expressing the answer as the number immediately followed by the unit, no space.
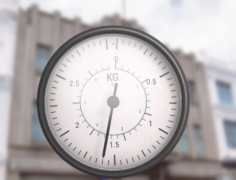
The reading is 1.6kg
